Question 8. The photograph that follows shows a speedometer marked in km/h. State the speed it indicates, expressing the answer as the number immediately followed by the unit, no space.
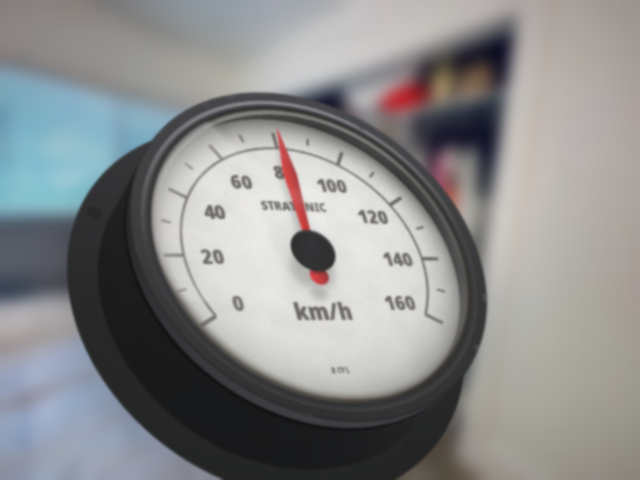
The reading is 80km/h
